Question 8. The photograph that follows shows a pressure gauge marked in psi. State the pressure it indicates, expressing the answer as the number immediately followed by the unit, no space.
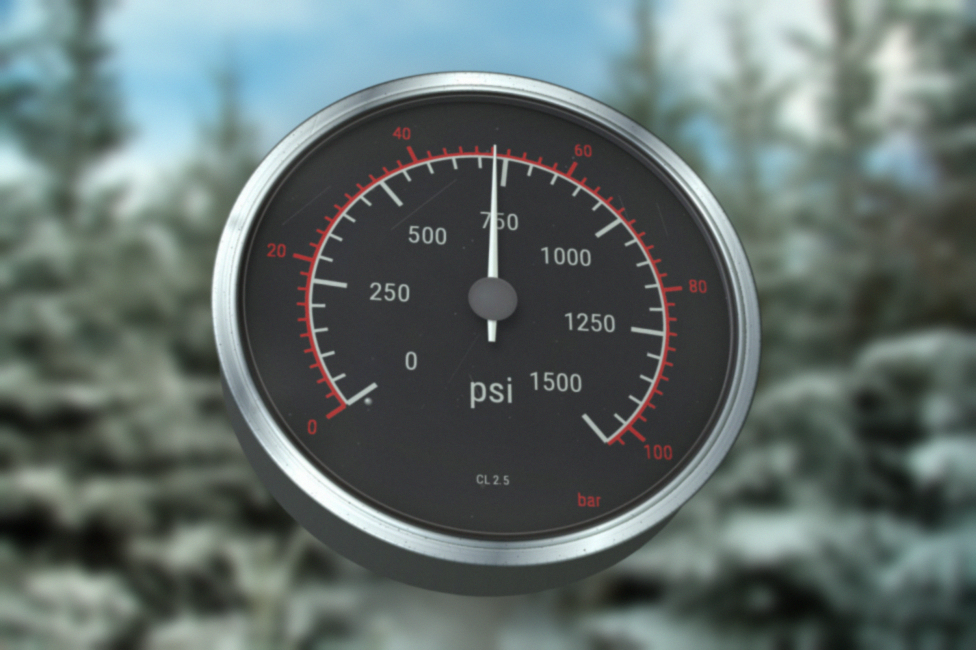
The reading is 725psi
